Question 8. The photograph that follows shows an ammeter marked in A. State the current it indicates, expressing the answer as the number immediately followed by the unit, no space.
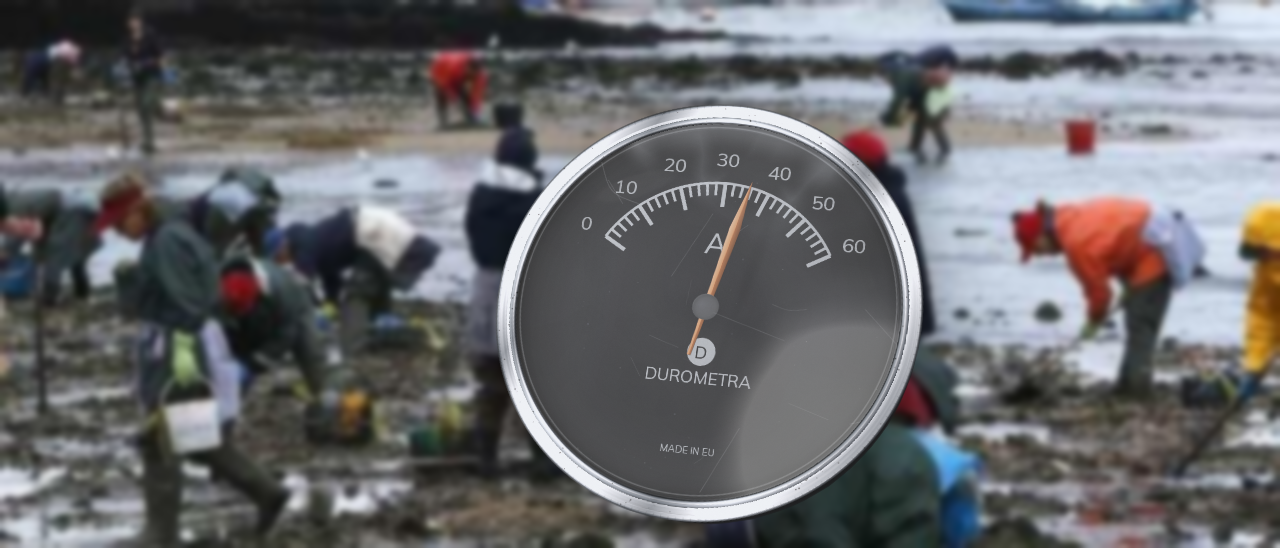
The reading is 36A
